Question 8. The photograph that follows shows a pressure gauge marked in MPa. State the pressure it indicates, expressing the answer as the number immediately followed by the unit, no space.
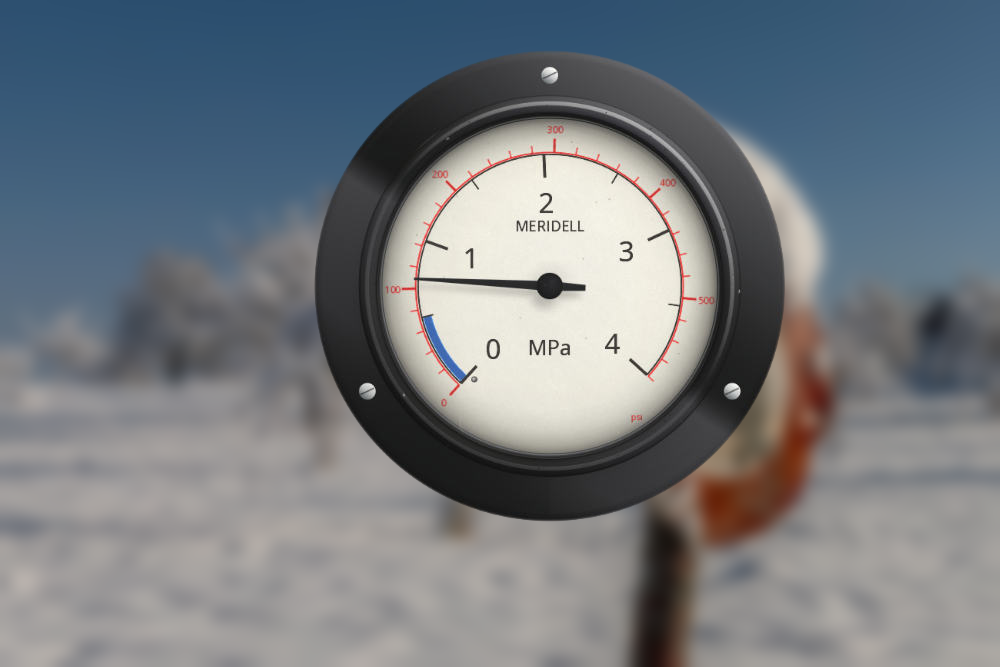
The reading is 0.75MPa
